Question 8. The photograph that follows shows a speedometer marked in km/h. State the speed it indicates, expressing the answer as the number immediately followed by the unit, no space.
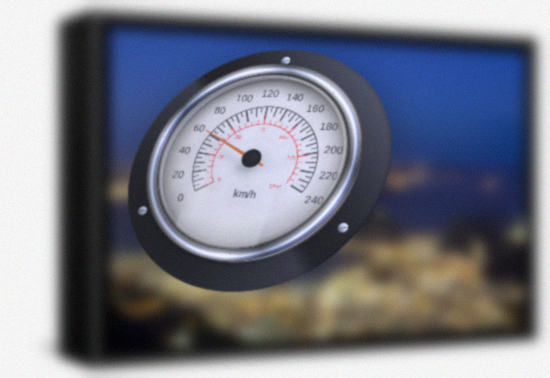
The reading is 60km/h
